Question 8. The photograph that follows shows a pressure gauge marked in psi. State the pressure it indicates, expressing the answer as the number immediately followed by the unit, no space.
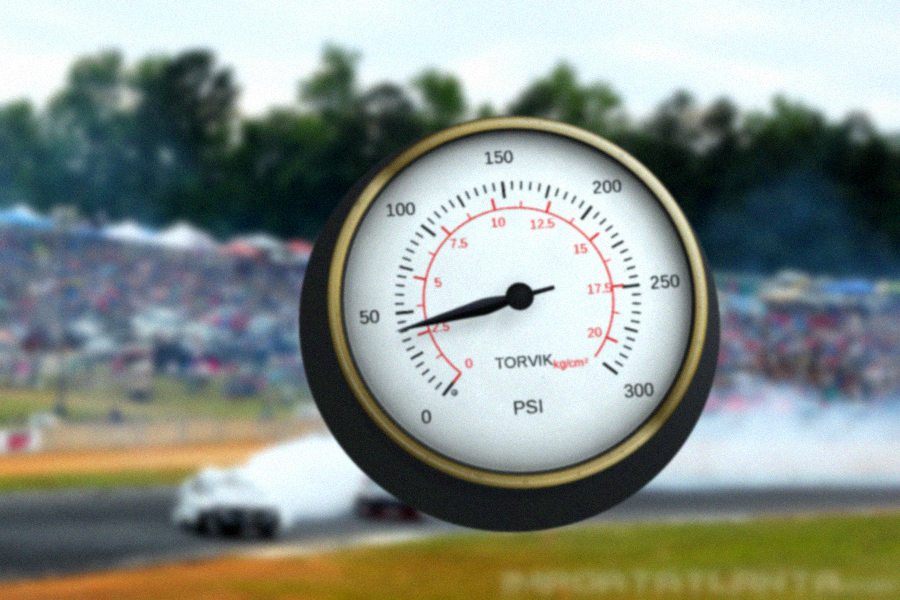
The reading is 40psi
